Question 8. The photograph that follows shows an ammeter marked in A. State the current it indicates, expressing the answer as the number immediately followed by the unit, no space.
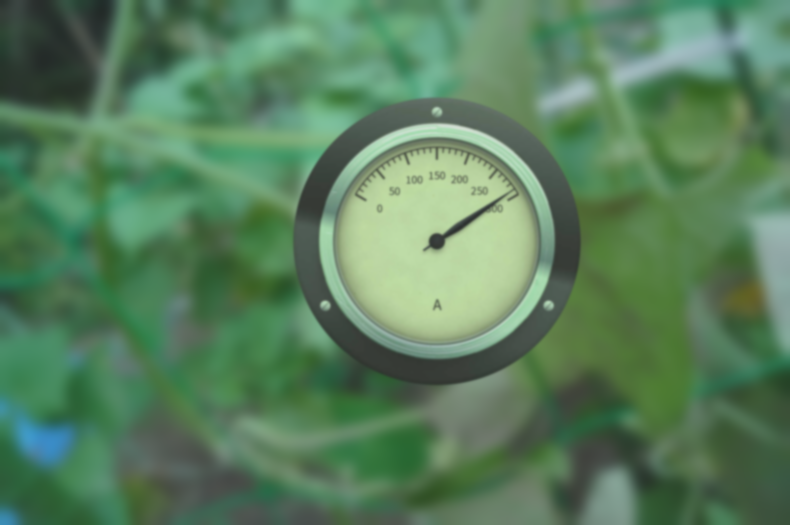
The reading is 290A
